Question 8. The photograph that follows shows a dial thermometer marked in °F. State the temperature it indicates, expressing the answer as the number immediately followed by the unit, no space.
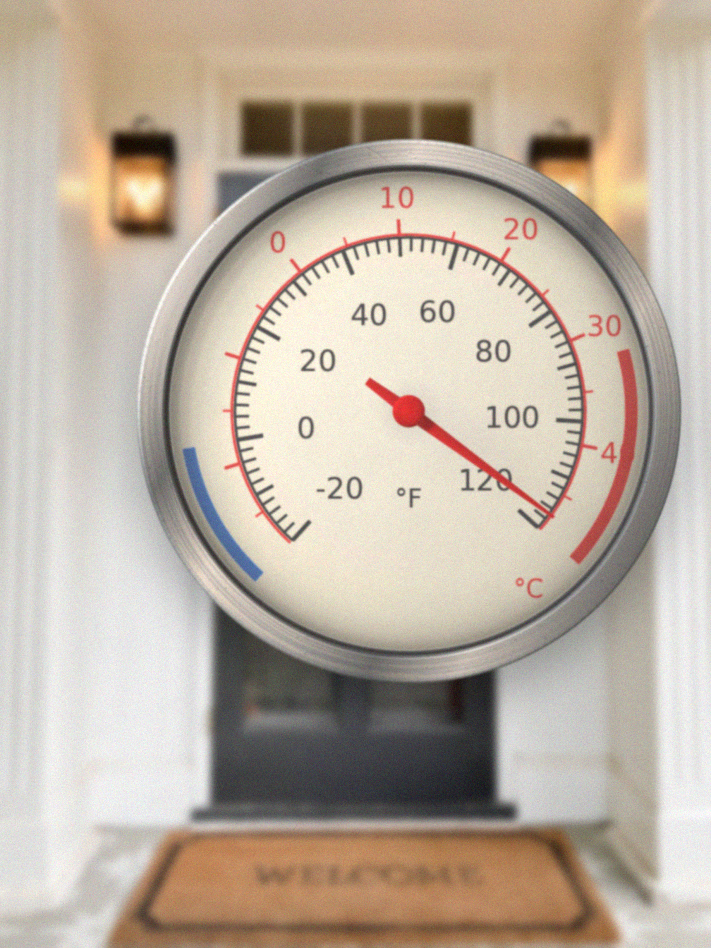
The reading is 117°F
